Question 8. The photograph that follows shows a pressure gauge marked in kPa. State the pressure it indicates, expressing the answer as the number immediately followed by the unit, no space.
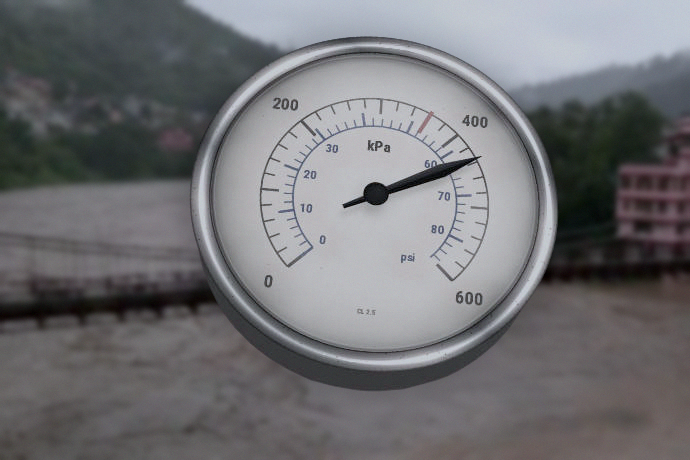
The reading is 440kPa
